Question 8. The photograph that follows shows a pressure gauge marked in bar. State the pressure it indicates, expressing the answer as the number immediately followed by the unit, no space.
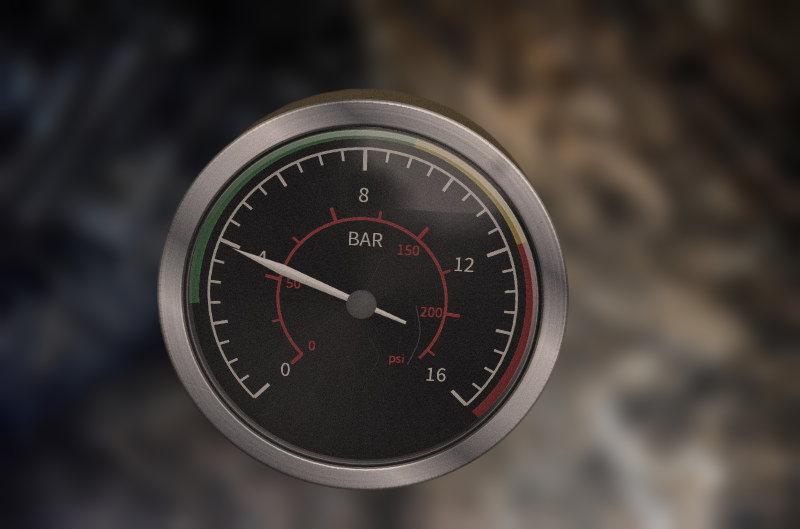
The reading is 4bar
